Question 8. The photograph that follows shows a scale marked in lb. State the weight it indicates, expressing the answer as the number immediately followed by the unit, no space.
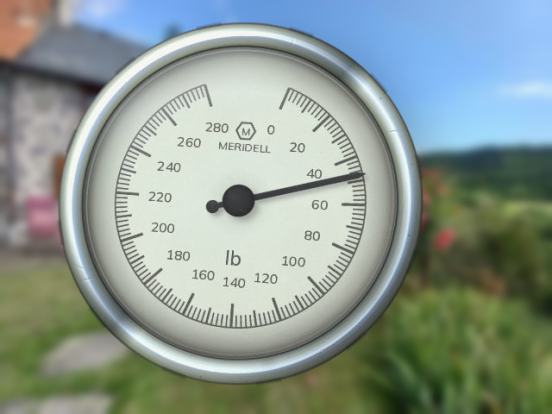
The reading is 48lb
